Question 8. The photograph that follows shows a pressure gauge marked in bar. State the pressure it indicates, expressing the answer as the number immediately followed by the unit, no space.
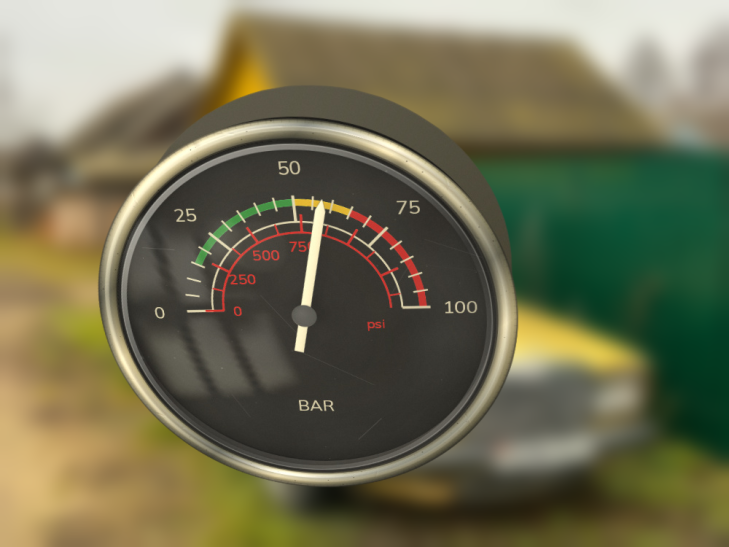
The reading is 57.5bar
